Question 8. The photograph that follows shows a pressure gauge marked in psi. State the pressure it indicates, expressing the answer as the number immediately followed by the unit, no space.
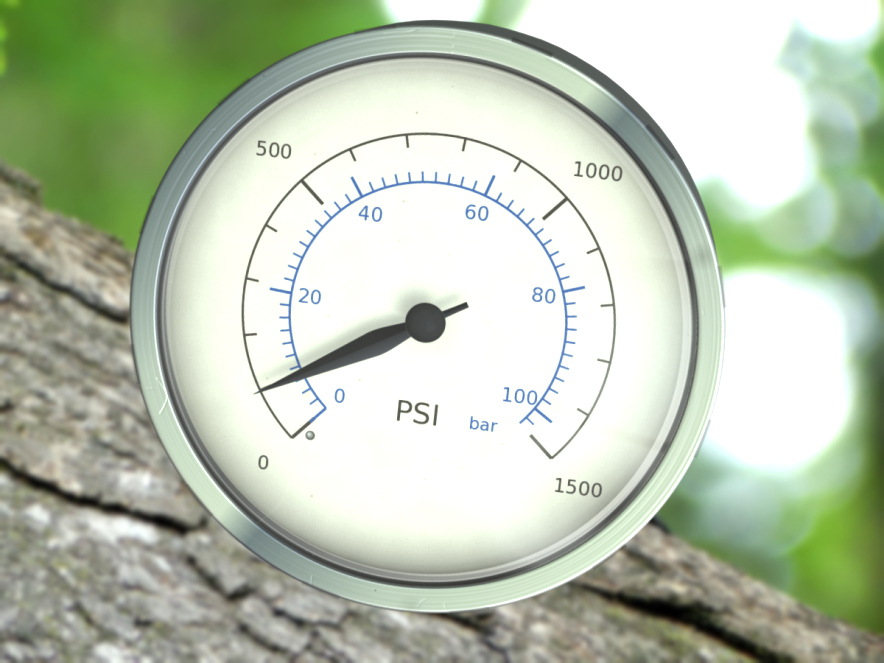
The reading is 100psi
